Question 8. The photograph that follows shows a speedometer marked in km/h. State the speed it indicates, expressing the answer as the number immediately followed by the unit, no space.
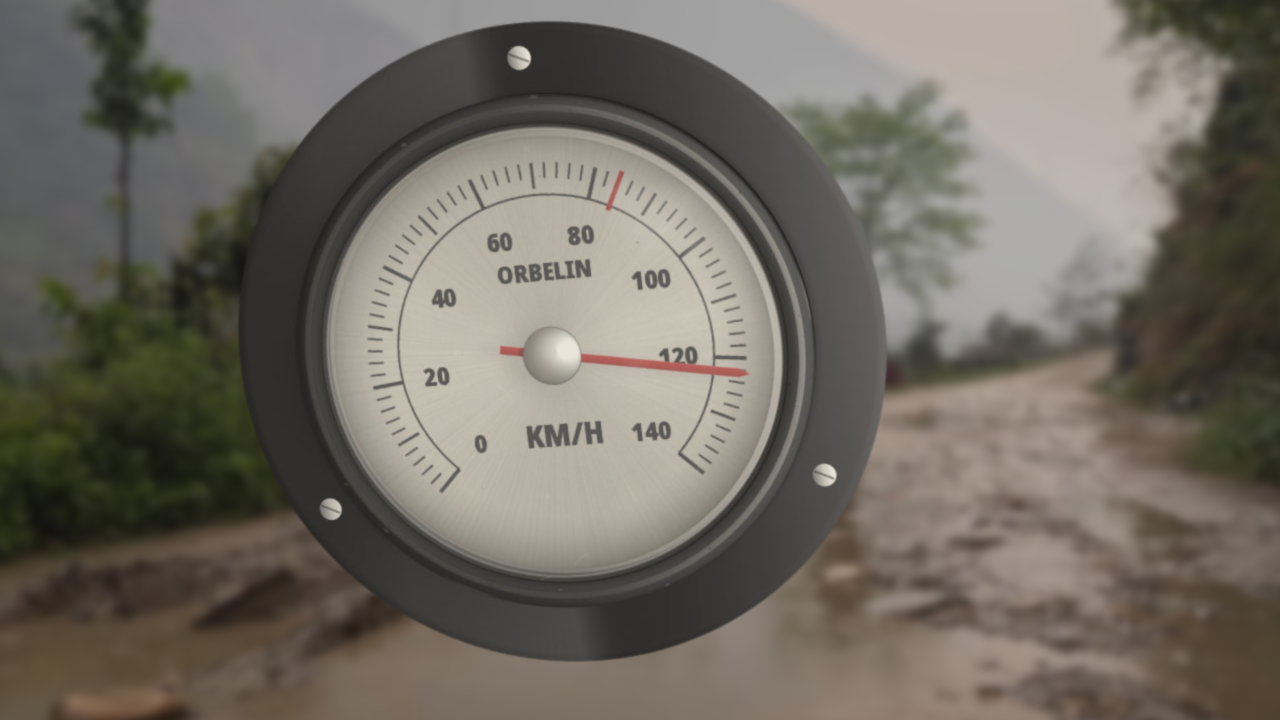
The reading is 122km/h
